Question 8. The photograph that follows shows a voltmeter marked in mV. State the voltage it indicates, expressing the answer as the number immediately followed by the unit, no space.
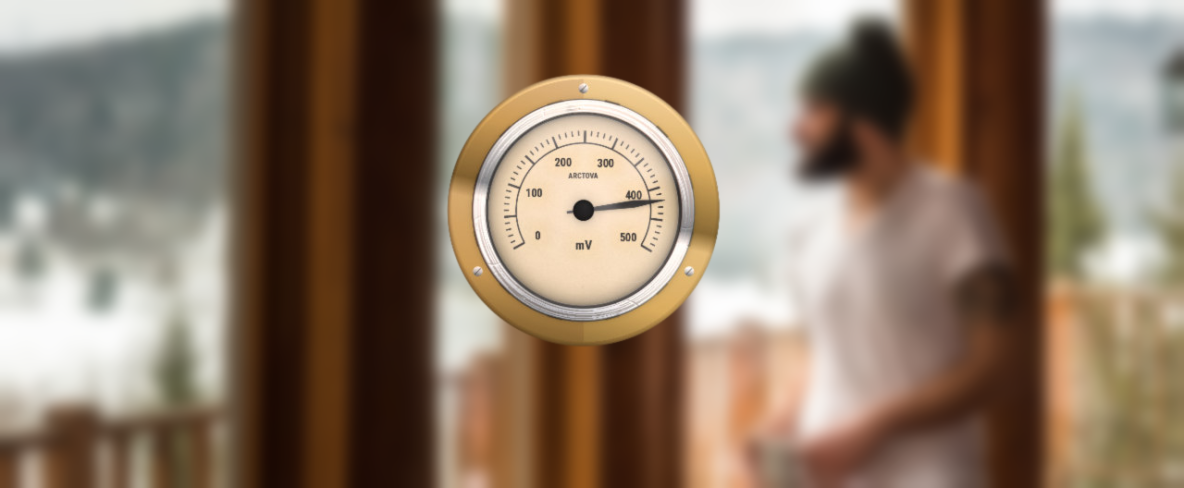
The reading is 420mV
